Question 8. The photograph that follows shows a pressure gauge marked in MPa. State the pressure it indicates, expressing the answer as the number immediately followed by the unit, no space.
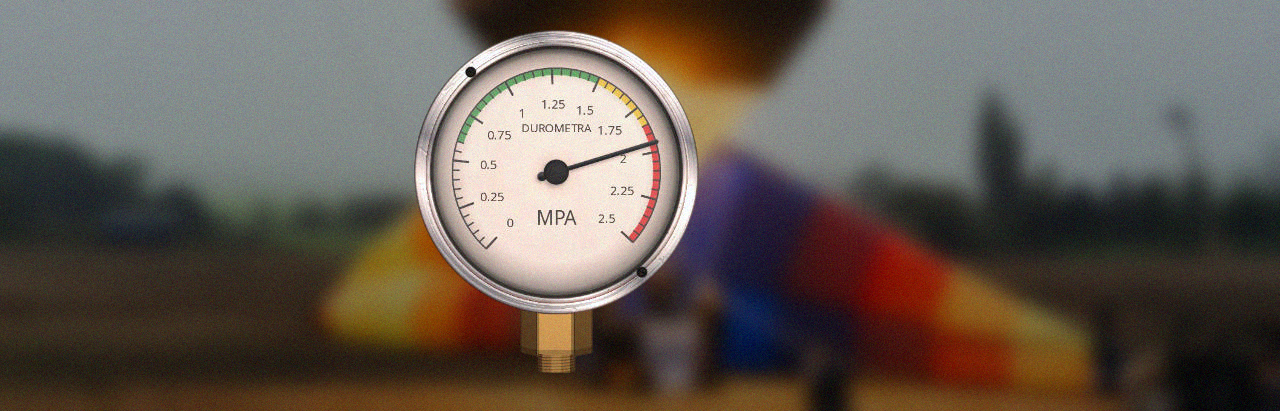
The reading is 1.95MPa
